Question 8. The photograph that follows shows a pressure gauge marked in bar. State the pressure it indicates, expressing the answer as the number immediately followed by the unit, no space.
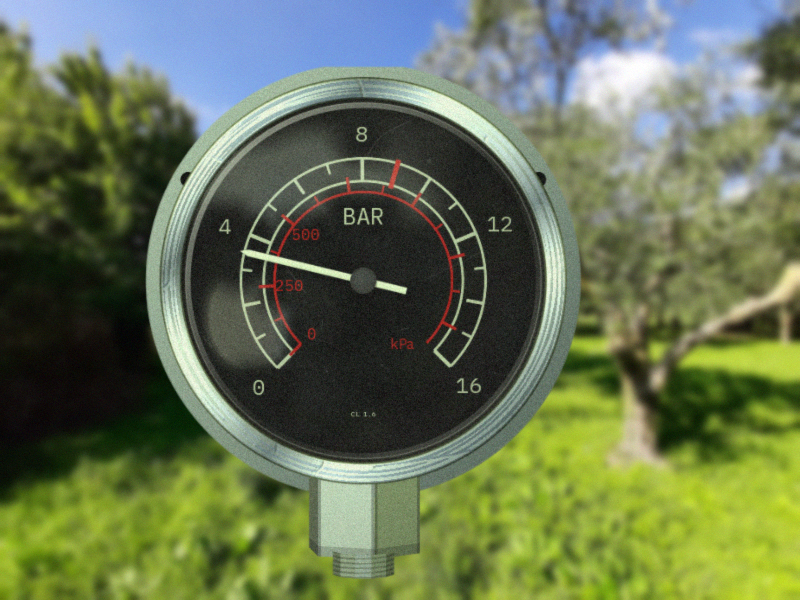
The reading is 3.5bar
